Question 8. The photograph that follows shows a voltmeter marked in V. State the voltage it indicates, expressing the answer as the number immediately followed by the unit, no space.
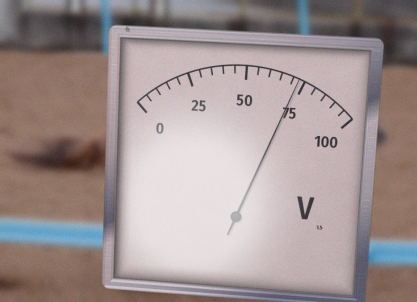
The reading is 72.5V
